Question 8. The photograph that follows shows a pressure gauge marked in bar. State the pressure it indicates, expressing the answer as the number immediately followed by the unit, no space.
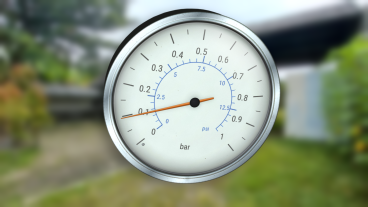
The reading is 0.1bar
